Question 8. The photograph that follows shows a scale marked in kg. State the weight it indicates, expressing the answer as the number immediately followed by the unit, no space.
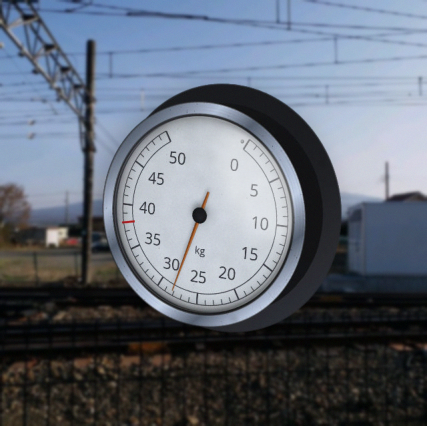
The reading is 28kg
